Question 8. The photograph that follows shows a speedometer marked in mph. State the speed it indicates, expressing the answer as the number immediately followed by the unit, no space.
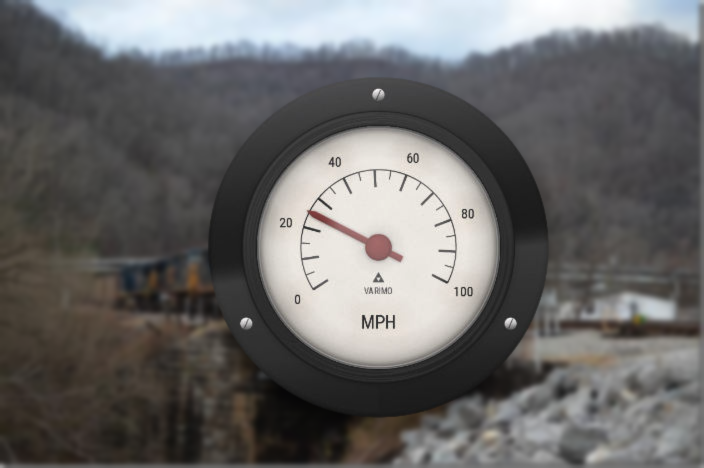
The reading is 25mph
